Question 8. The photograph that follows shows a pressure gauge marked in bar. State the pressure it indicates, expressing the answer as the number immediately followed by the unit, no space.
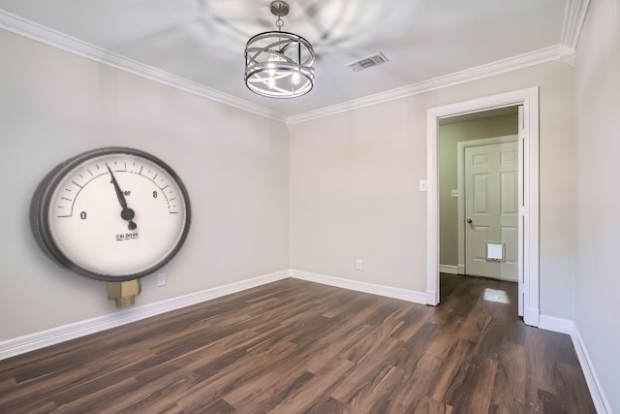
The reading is 4bar
